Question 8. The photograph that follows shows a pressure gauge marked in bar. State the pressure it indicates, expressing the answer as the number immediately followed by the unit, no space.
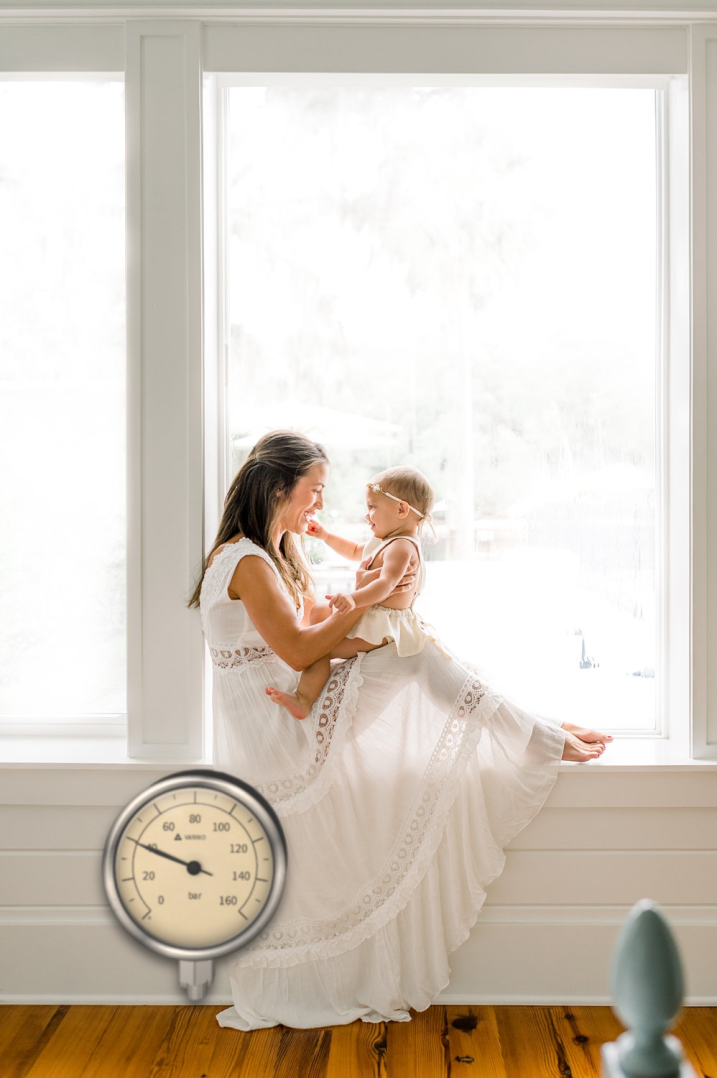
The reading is 40bar
